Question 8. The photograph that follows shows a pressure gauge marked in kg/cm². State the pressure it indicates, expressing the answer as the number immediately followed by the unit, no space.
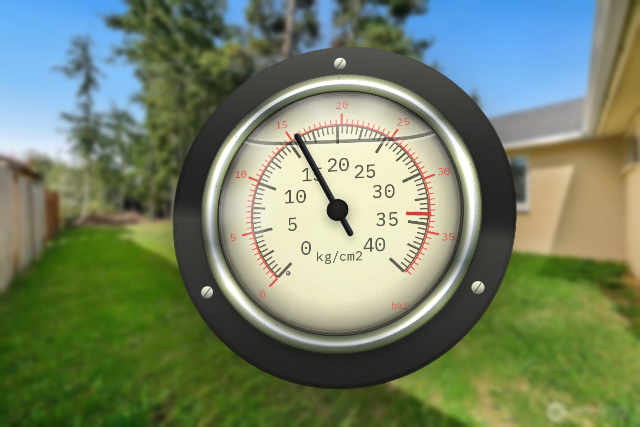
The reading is 16kg/cm²
